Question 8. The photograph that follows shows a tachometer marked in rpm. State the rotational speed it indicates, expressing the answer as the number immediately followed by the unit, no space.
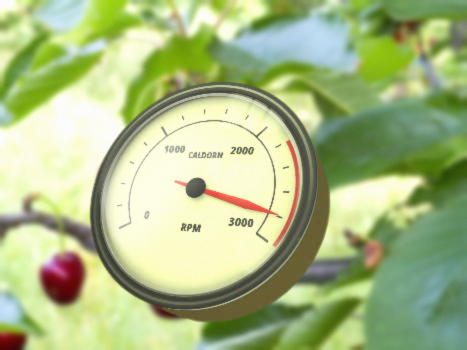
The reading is 2800rpm
